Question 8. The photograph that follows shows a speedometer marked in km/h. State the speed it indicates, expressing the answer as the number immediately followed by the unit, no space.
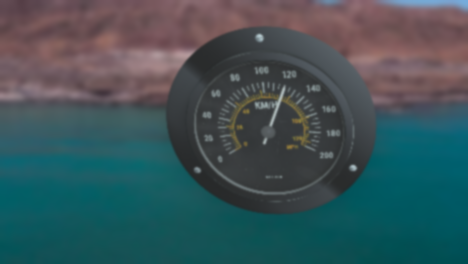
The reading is 120km/h
